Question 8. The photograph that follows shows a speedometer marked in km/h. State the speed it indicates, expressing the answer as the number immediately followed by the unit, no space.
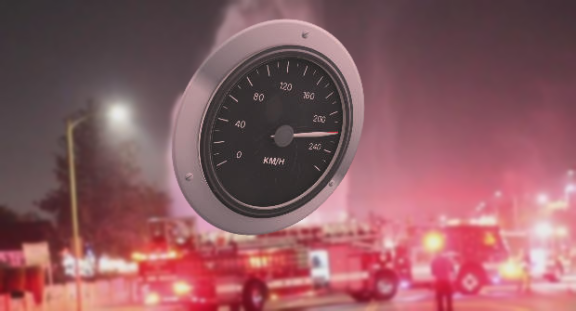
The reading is 220km/h
